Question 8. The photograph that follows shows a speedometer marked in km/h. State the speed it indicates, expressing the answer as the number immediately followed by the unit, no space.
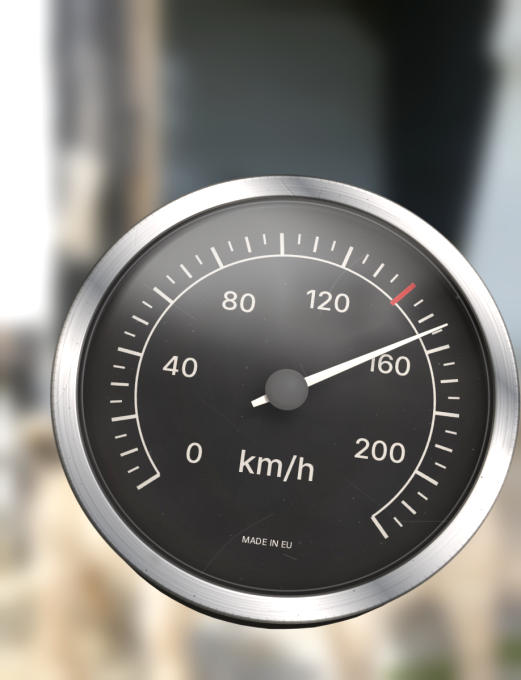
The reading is 155km/h
